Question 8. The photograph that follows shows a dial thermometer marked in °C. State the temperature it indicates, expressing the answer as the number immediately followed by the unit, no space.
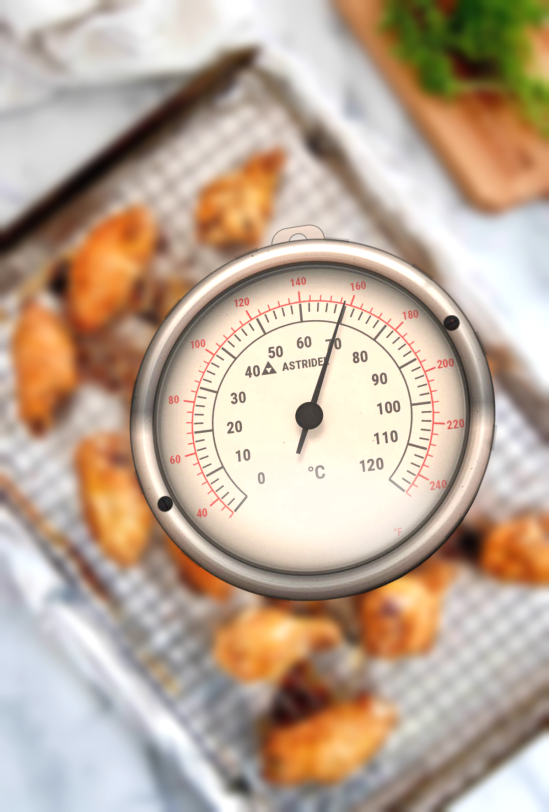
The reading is 70°C
